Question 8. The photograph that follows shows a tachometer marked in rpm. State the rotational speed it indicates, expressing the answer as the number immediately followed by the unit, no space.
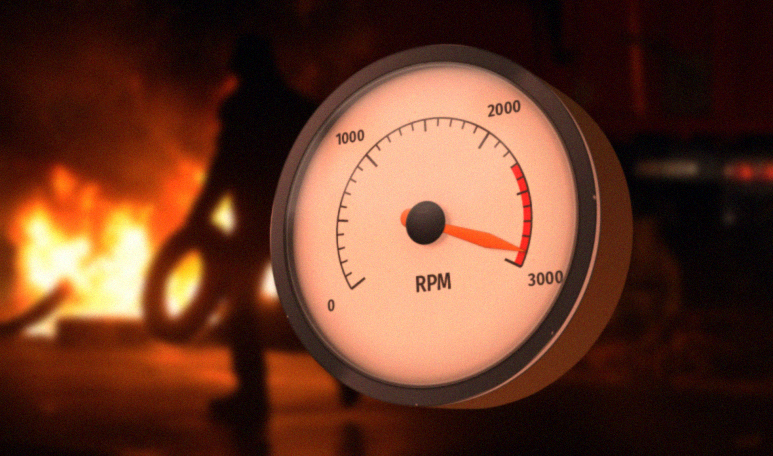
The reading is 2900rpm
